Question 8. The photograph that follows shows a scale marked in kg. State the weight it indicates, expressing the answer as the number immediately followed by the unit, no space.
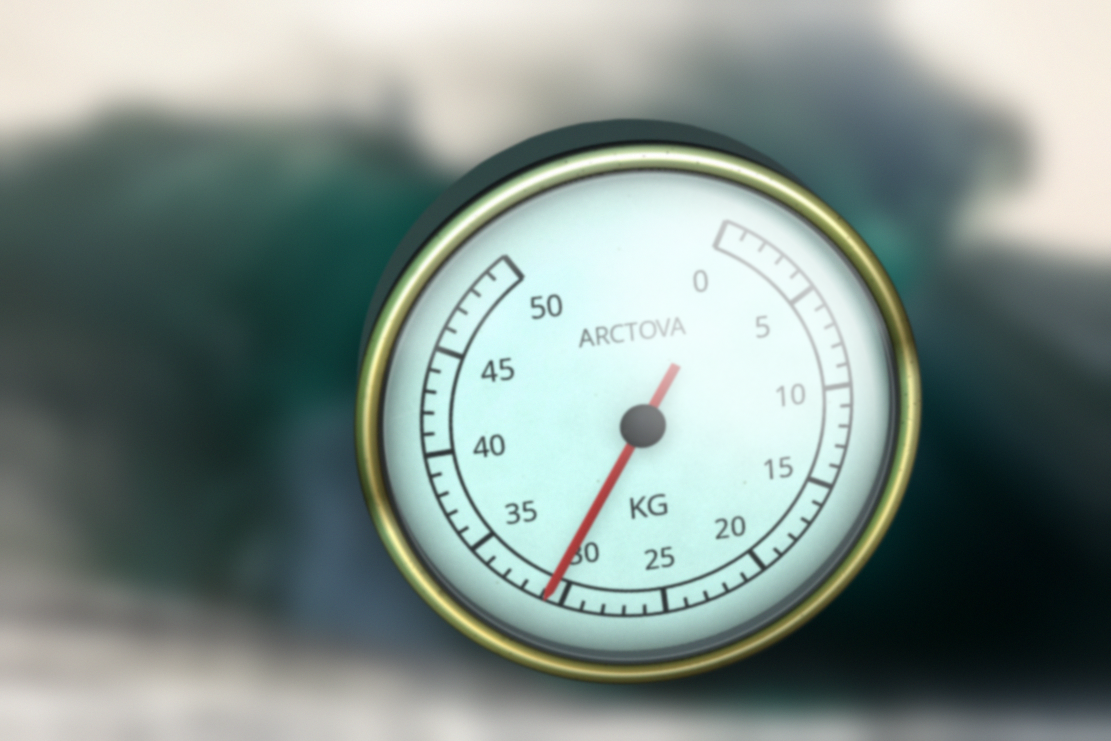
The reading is 31kg
